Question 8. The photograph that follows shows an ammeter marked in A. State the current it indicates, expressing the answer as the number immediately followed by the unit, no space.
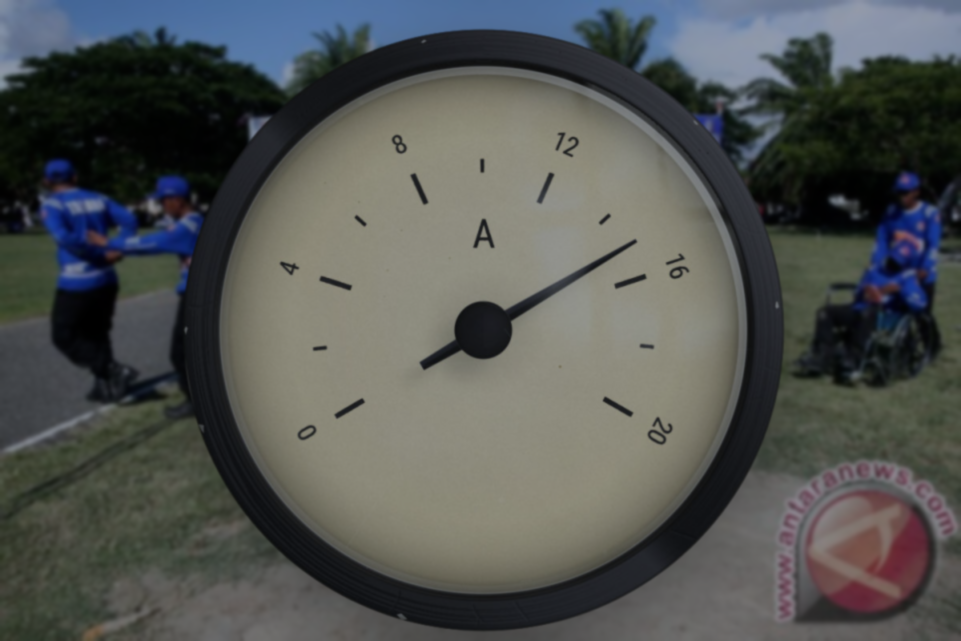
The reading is 15A
